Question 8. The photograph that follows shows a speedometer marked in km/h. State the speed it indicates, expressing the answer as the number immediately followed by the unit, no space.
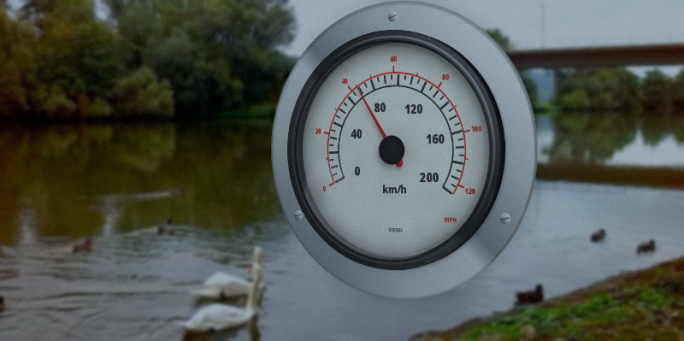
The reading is 70km/h
